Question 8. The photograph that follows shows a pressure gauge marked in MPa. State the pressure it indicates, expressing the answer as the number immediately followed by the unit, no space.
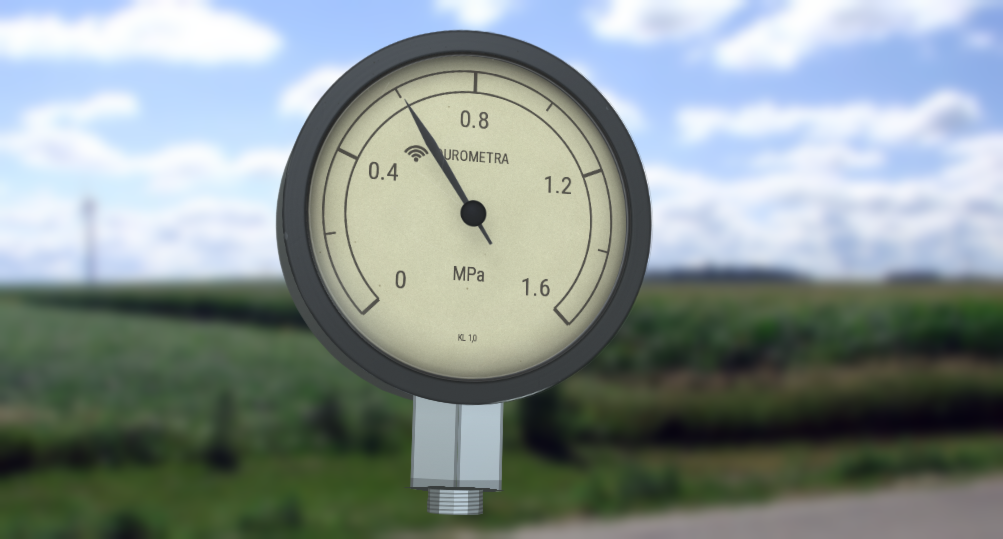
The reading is 0.6MPa
